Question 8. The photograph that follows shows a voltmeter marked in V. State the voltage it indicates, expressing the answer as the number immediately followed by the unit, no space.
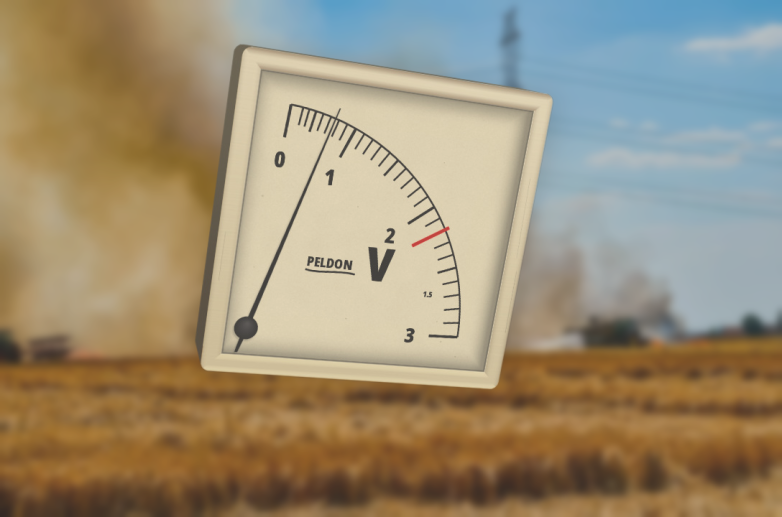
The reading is 0.75V
